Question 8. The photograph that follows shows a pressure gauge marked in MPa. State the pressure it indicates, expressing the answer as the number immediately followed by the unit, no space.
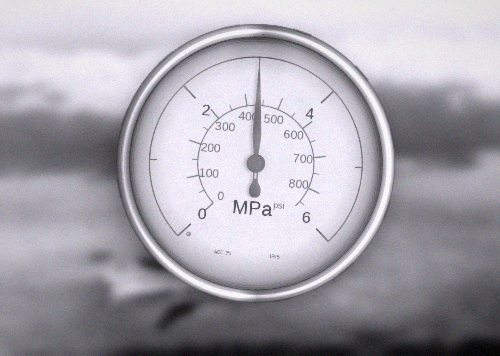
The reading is 3MPa
